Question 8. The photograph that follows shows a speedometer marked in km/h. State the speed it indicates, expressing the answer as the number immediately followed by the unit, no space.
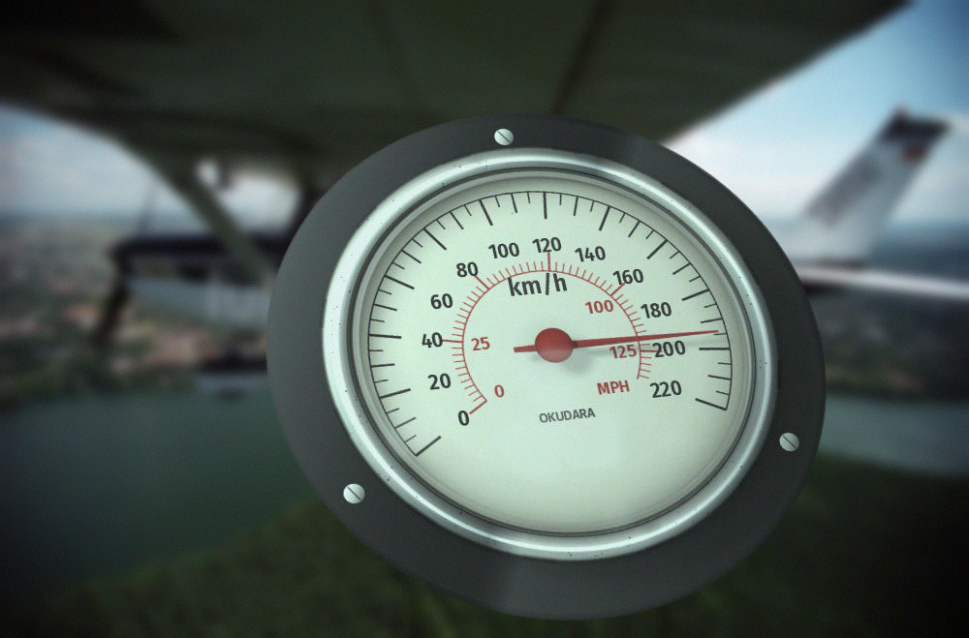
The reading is 195km/h
